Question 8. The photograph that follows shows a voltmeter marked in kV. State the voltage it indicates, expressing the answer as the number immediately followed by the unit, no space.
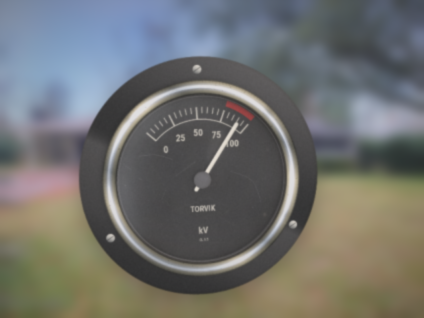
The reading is 90kV
